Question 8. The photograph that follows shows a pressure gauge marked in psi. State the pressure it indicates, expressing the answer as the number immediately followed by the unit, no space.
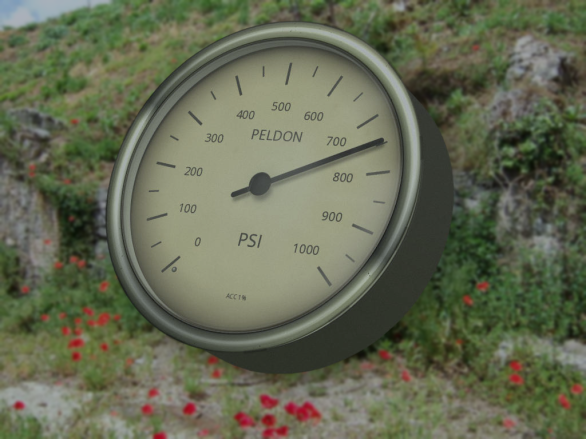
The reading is 750psi
